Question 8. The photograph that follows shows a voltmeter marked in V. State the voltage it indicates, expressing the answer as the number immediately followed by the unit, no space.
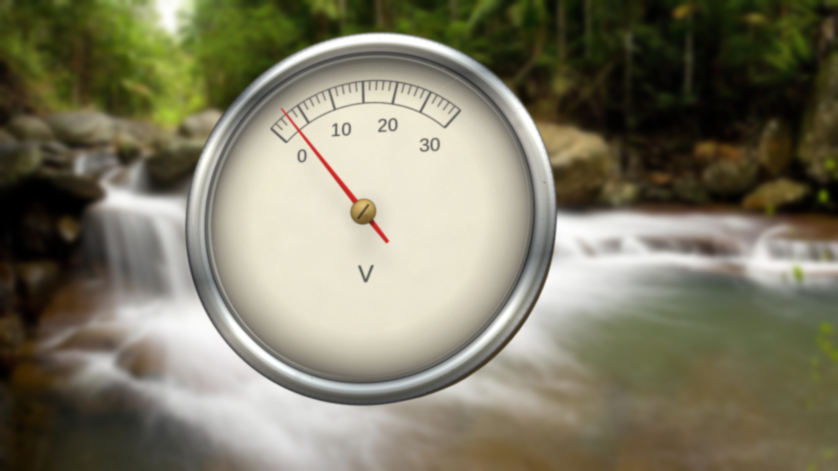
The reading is 3V
